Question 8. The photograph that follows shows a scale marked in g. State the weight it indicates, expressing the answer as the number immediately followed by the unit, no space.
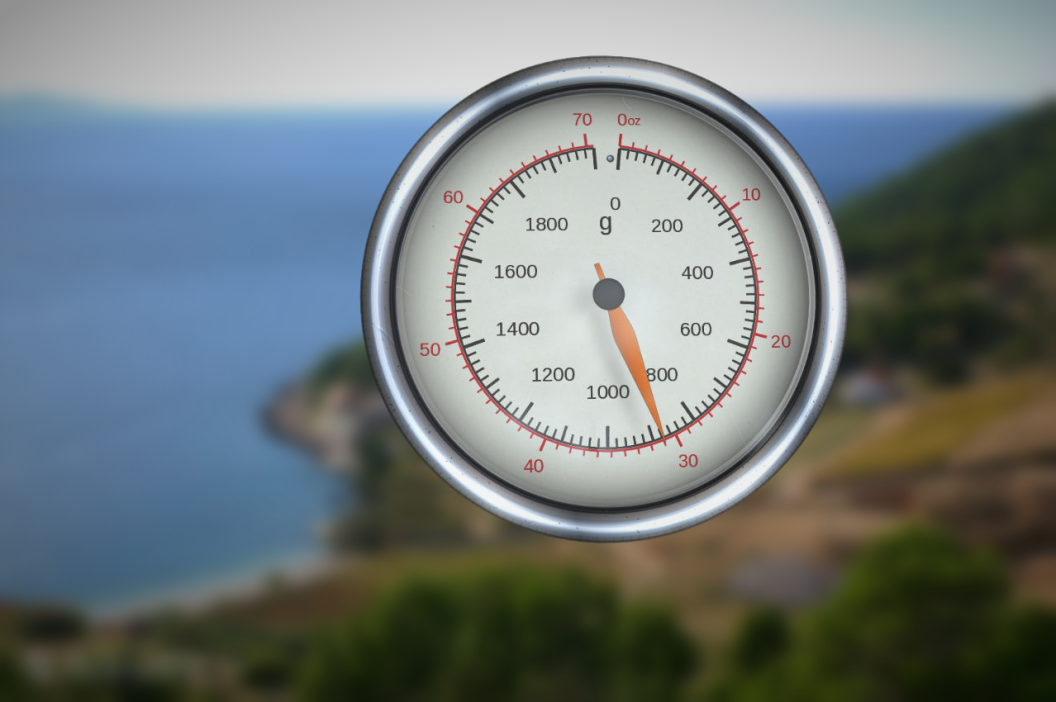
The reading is 880g
